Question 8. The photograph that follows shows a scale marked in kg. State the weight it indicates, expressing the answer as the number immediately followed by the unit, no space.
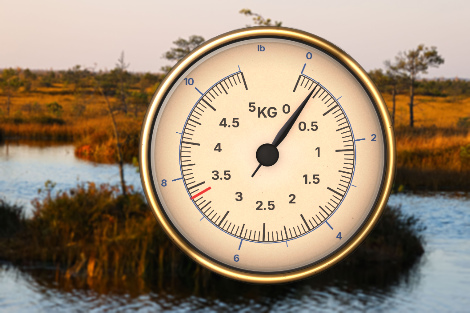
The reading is 0.2kg
